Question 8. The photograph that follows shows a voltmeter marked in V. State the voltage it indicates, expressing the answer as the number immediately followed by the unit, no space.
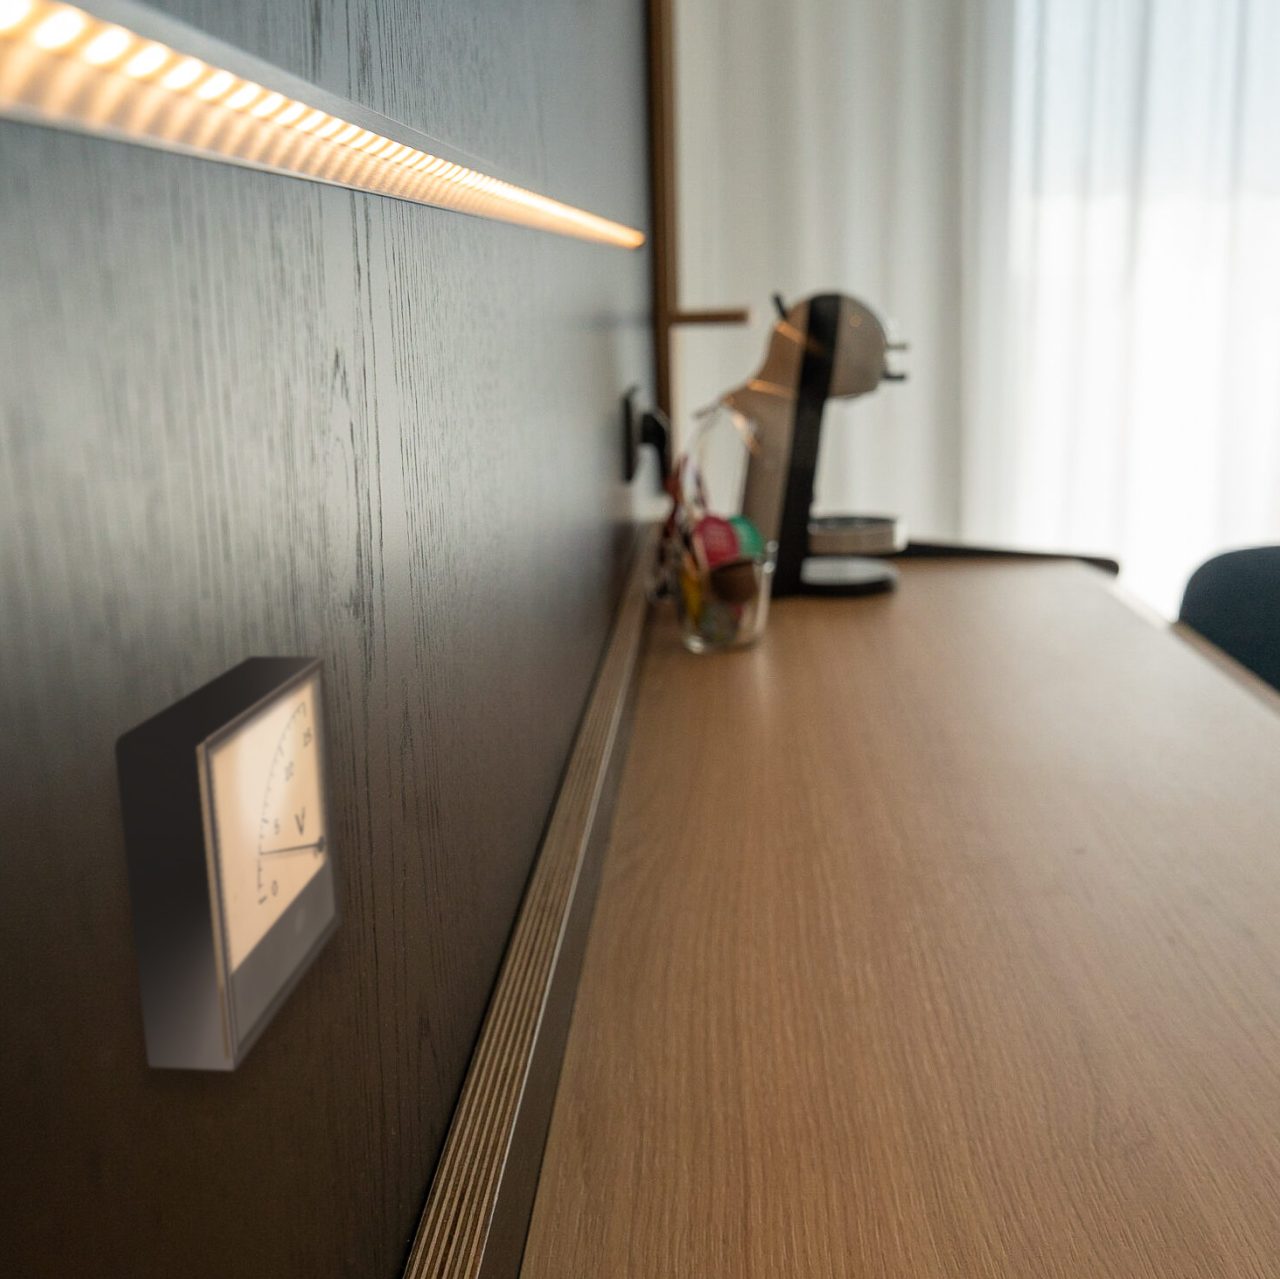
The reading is 3V
